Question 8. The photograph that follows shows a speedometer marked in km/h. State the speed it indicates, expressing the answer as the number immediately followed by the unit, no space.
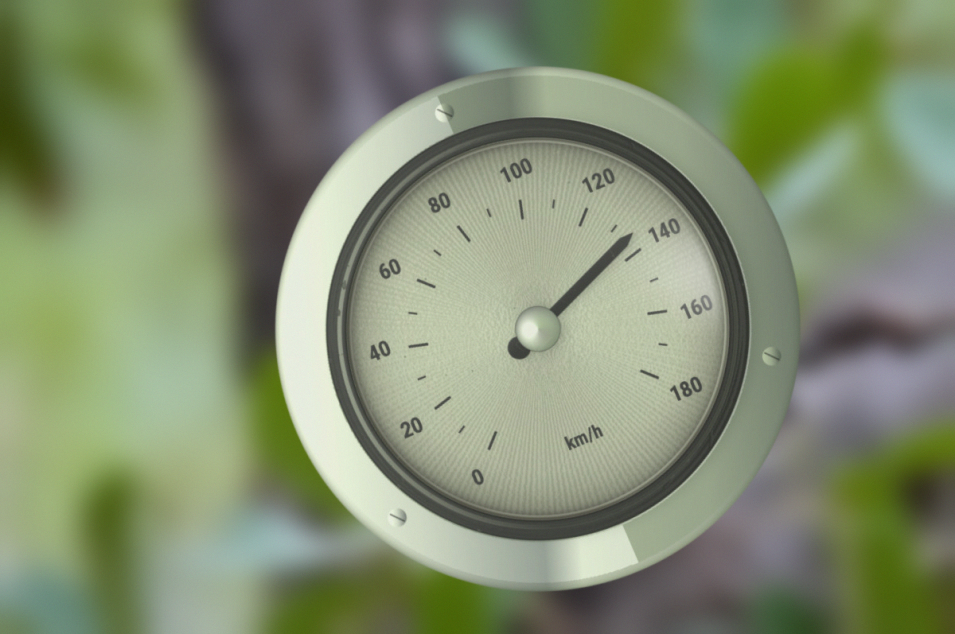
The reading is 135km/h
